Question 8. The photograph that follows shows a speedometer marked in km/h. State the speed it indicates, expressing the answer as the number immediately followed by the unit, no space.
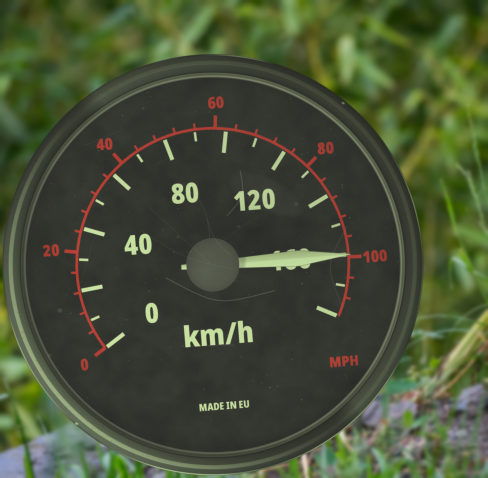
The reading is 160km/h
